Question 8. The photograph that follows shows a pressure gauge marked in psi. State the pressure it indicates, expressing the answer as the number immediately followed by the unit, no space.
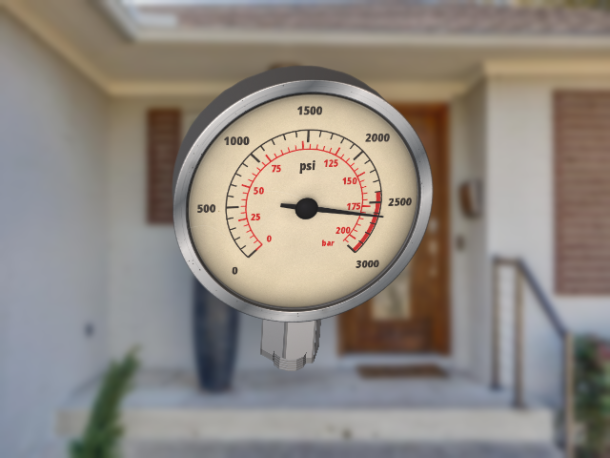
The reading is 2600psi
